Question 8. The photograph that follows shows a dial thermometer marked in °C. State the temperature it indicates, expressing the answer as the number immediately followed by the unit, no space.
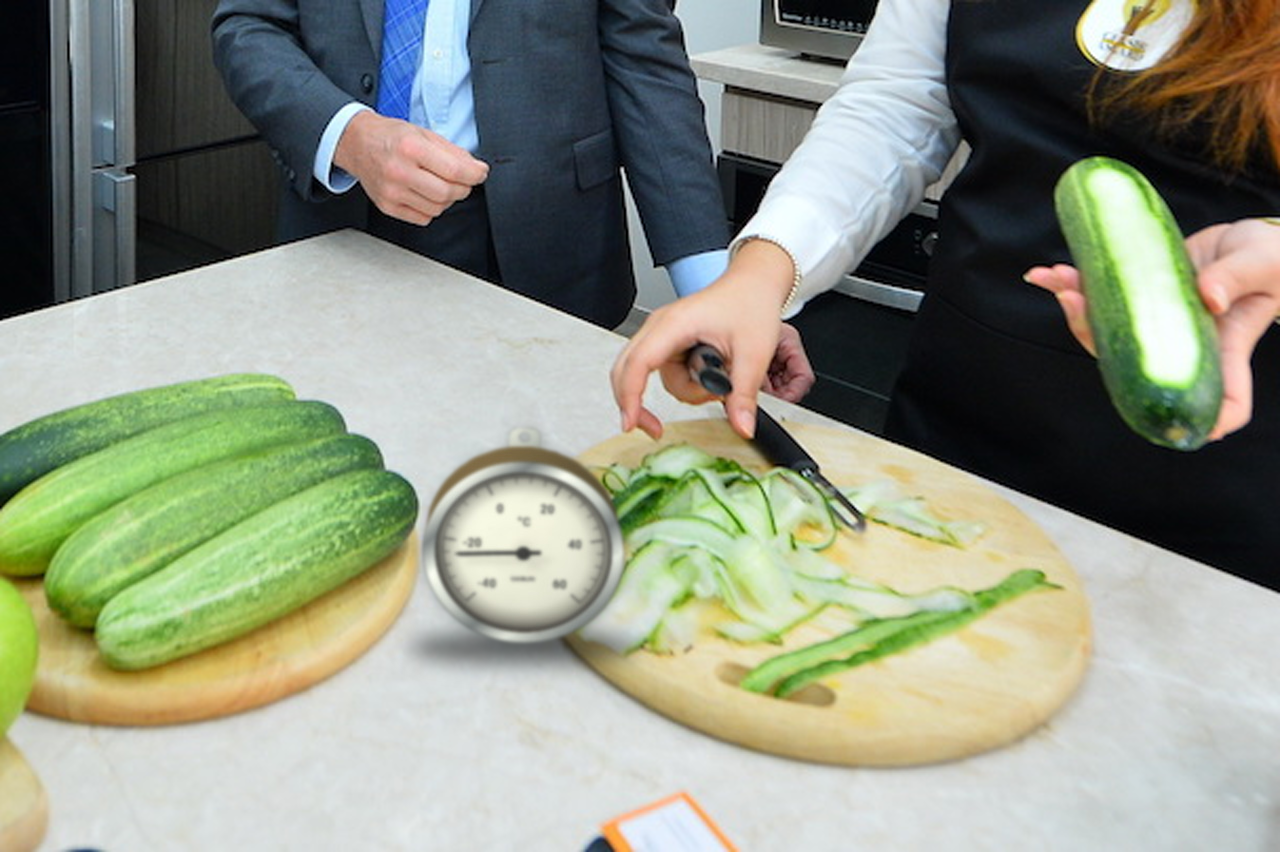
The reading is -24°C
